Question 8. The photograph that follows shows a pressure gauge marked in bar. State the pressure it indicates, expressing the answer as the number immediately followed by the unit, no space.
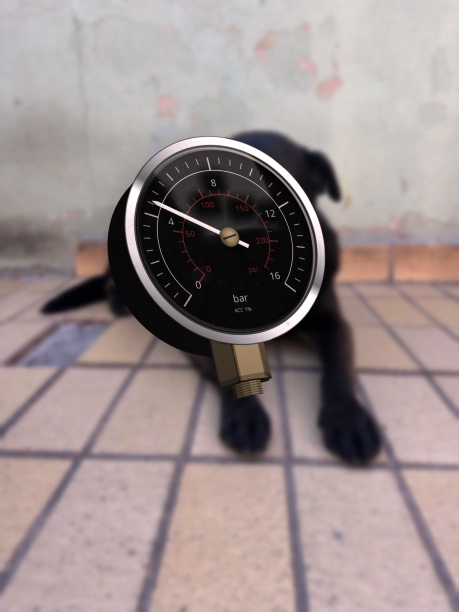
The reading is 4.5bar
